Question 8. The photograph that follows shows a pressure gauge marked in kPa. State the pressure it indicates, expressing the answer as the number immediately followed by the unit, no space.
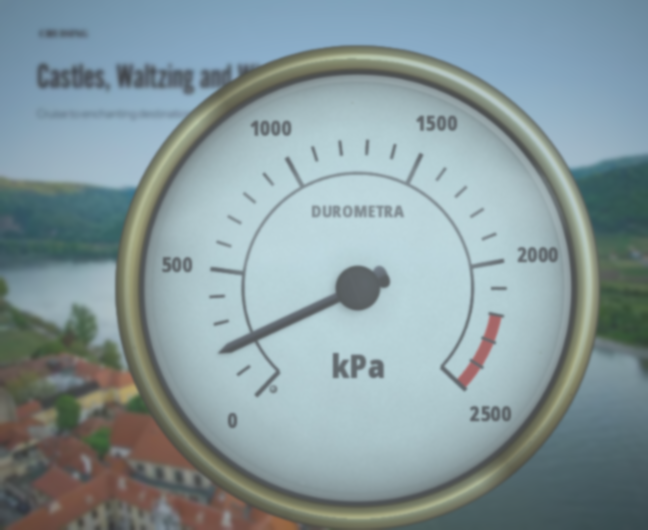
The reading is 200kPa
